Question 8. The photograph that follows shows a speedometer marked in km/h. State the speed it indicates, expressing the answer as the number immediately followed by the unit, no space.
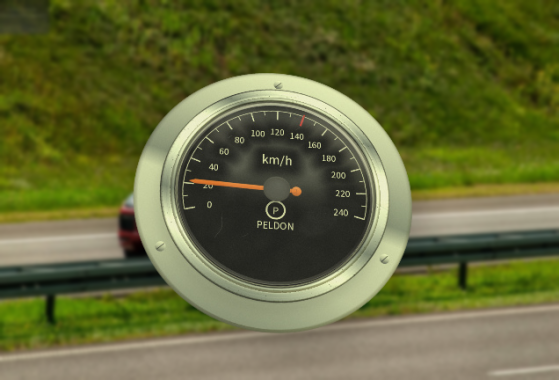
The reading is 20km/h
